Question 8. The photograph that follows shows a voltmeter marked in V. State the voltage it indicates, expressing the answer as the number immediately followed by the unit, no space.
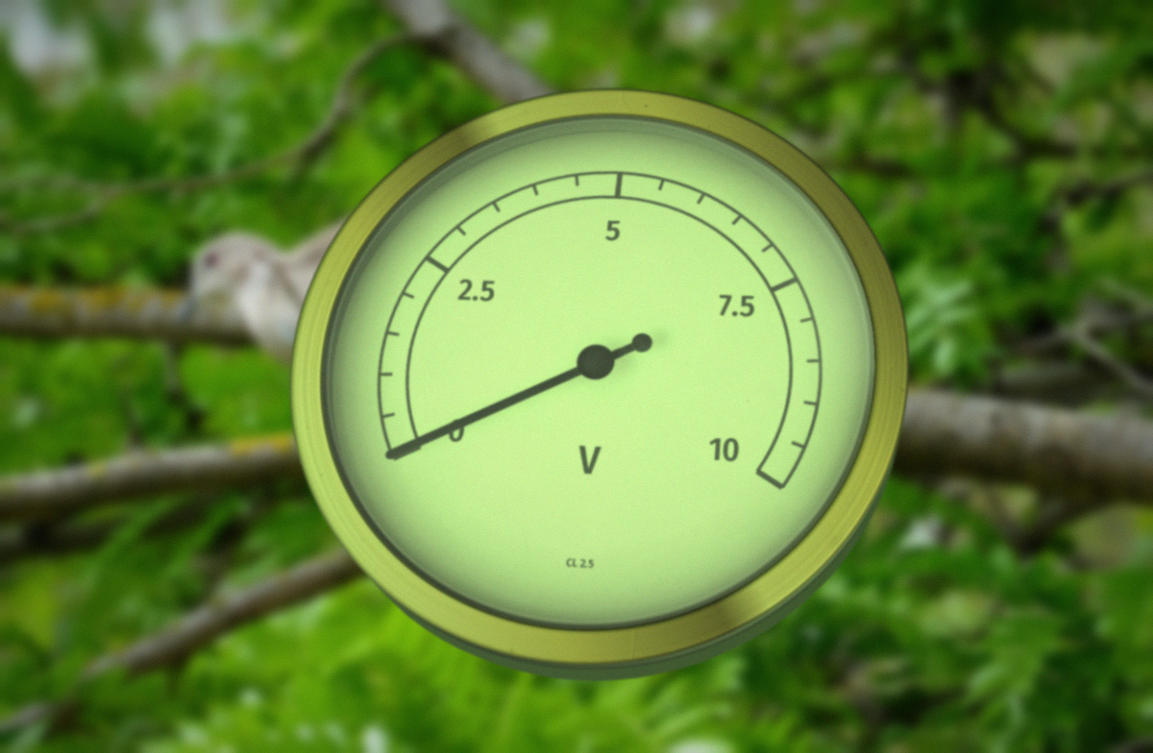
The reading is 0V
